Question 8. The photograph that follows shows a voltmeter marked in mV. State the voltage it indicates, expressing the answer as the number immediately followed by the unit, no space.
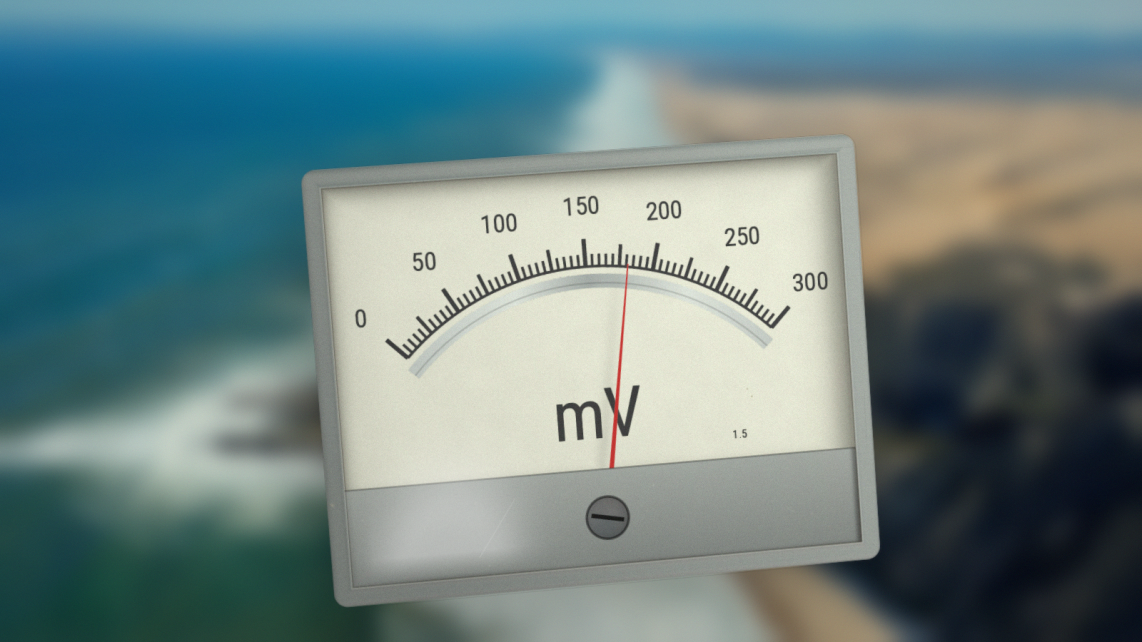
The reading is 180mV
